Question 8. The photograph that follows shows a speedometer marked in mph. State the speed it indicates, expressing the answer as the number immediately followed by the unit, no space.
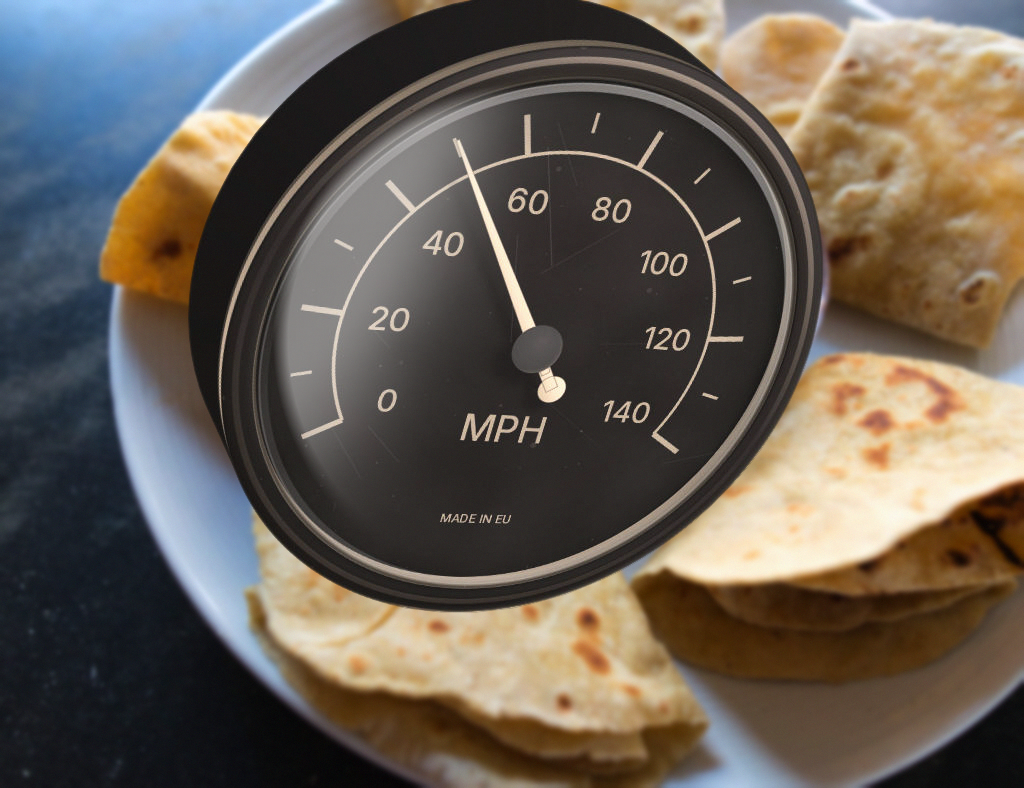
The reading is 50mph
